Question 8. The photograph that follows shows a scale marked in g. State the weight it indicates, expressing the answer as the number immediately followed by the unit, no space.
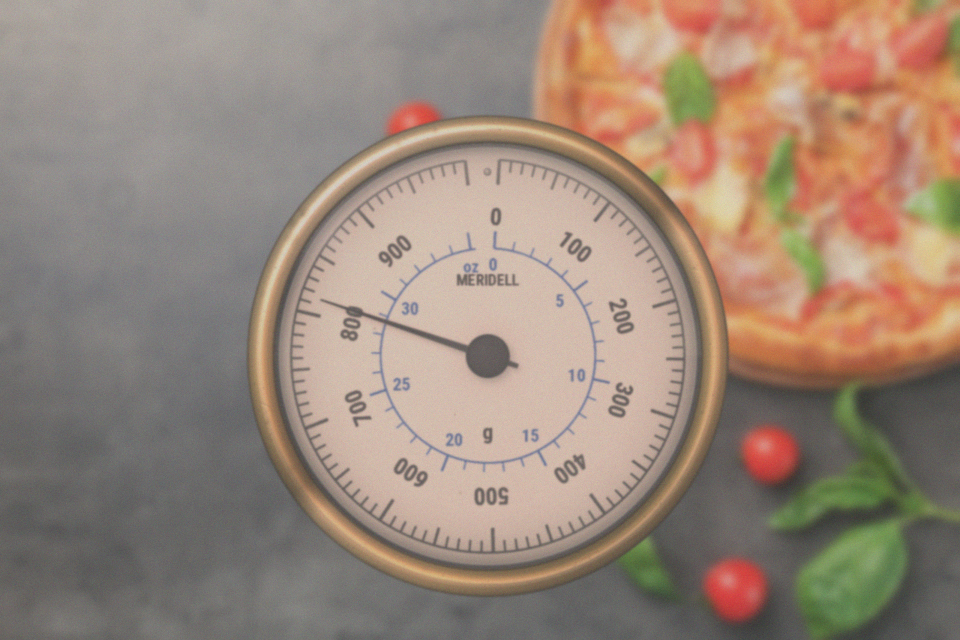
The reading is 815g
